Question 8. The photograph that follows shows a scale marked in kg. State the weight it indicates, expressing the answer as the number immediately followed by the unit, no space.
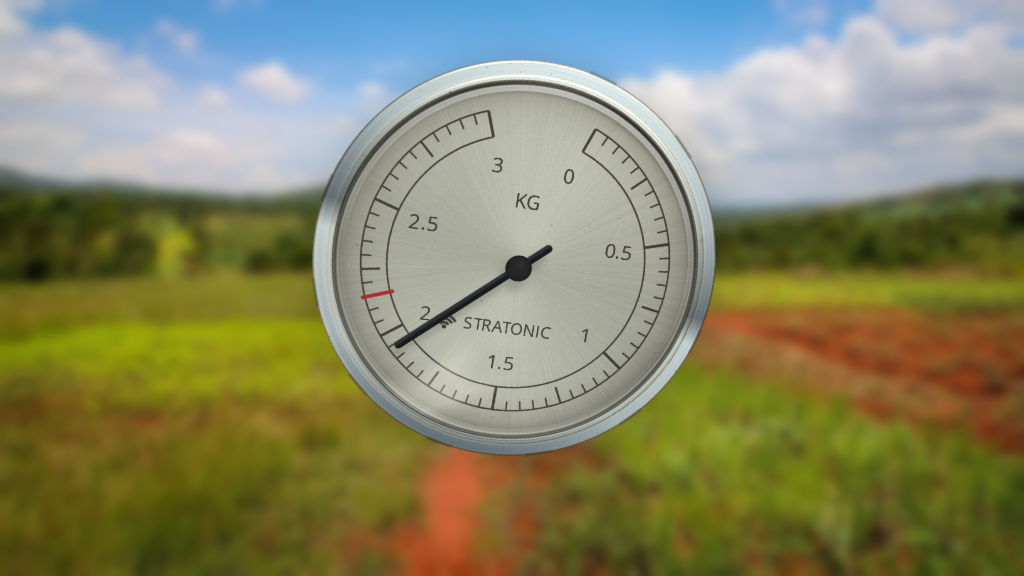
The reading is 1.95kg
